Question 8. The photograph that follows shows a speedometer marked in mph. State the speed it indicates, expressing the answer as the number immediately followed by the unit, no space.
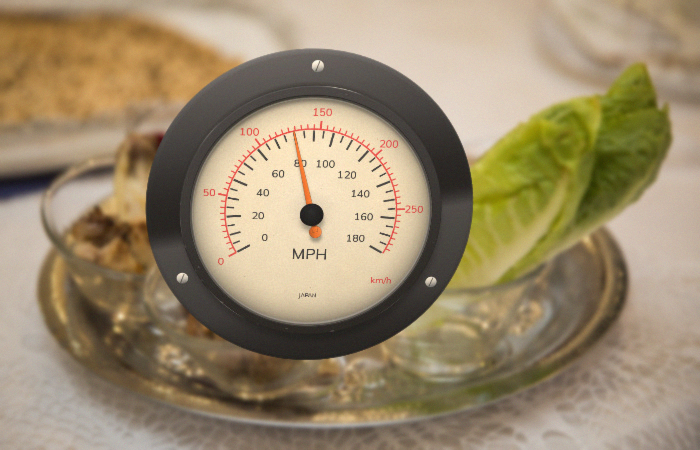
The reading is 80mph
